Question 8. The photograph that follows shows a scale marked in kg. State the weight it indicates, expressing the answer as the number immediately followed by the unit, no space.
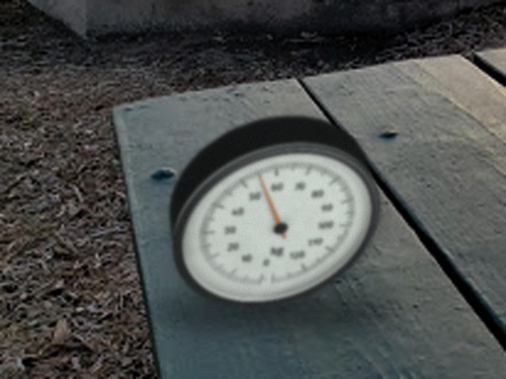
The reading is 55kg
